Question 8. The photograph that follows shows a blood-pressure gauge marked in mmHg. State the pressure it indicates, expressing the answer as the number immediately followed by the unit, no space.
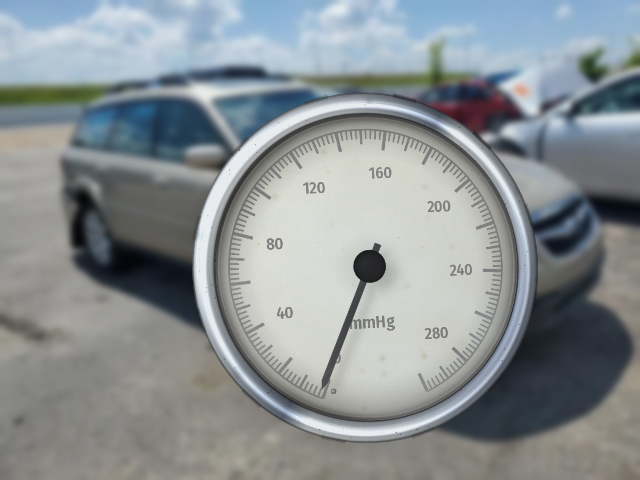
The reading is 2mmHg
